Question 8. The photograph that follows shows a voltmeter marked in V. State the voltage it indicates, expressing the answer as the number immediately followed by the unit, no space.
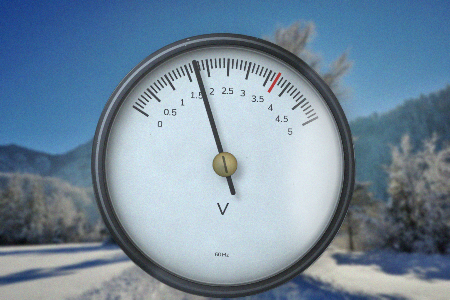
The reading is 1.7V
